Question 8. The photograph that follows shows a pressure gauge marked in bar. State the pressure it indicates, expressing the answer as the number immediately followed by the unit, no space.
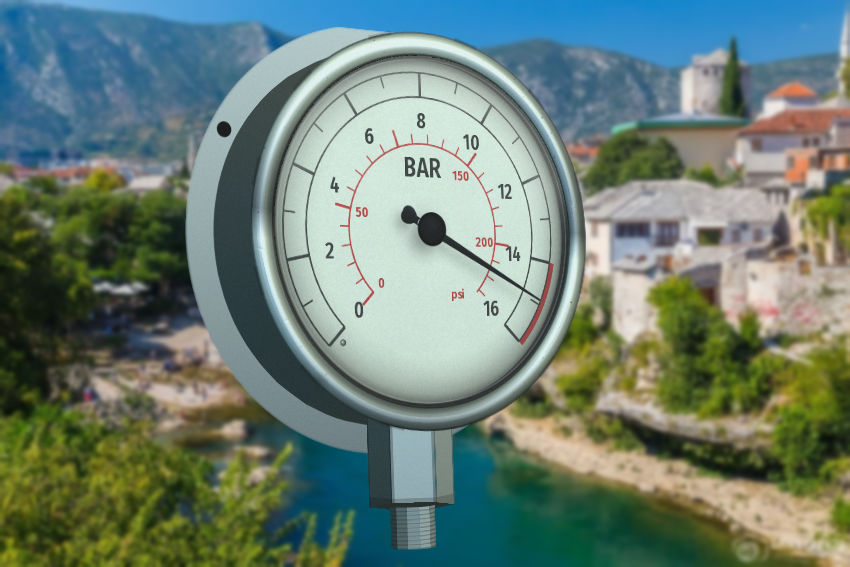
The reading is 15bar
